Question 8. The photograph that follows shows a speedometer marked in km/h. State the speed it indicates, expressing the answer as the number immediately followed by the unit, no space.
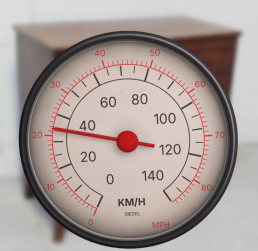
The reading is 35km/h
